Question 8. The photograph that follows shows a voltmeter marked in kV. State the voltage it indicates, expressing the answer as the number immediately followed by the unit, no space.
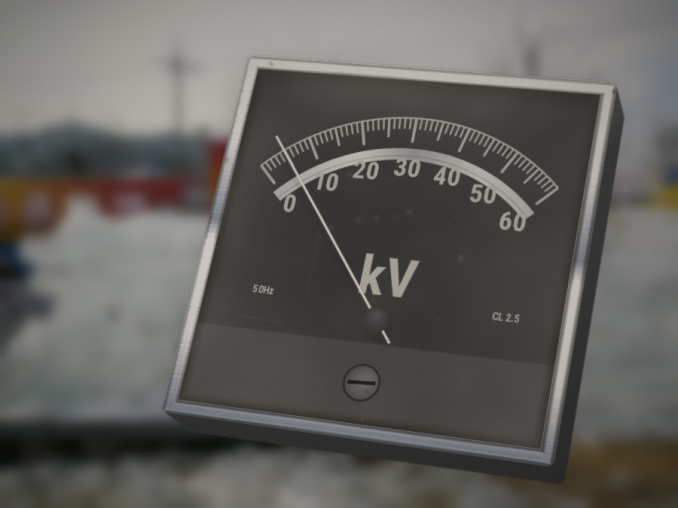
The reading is 5kV
